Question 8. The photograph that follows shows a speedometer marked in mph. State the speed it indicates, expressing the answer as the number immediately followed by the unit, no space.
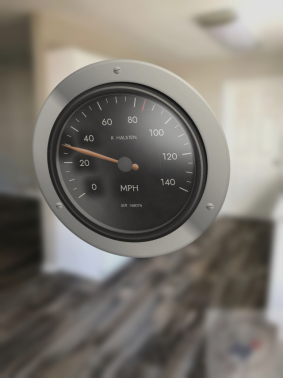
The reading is 30mph
